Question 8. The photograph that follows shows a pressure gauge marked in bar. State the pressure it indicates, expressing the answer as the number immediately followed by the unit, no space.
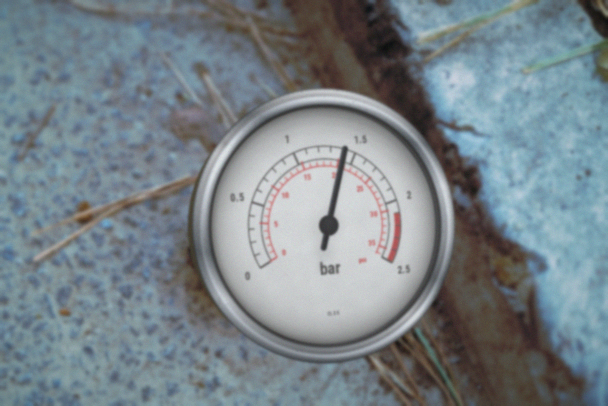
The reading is 1.4bar
